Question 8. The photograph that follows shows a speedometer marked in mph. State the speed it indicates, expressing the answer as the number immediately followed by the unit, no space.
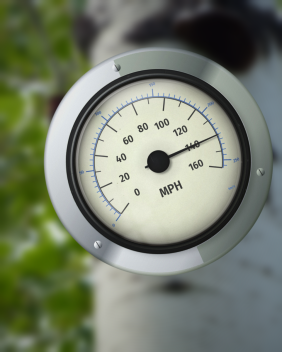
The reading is 140mph
